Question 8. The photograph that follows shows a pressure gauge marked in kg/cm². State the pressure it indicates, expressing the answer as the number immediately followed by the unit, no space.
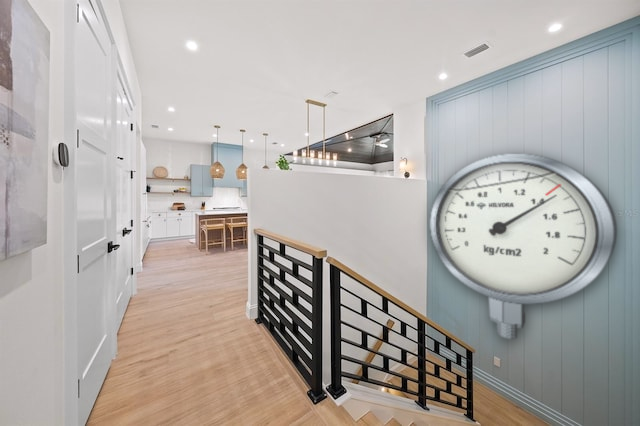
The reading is 1.45kg/cm²
